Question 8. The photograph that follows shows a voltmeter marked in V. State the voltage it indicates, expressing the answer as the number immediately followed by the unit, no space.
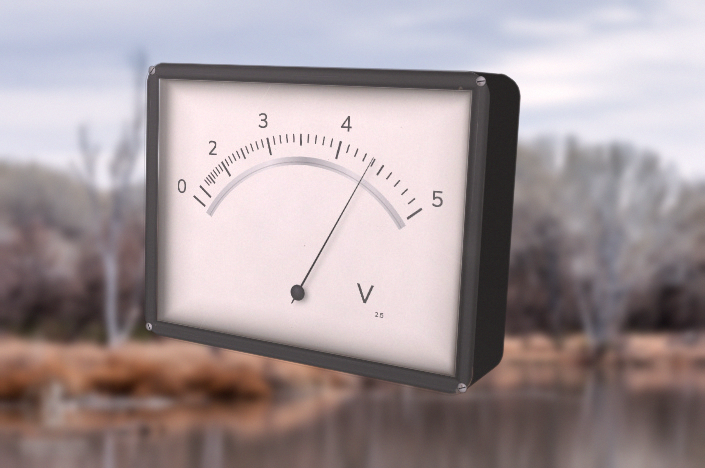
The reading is 4.4V
